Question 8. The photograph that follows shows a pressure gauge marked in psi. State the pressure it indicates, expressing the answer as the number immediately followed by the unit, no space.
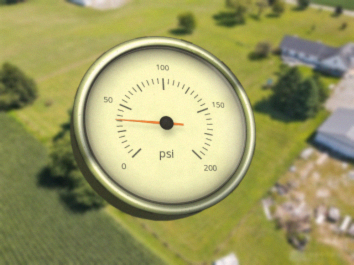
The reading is 35psi
